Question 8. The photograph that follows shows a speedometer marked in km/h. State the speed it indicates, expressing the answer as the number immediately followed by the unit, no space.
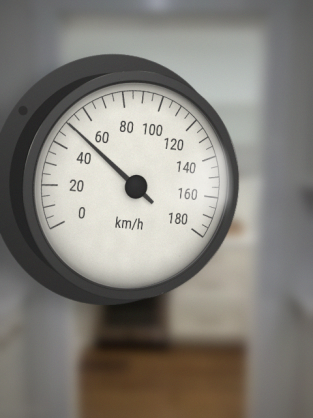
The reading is 50km/h
